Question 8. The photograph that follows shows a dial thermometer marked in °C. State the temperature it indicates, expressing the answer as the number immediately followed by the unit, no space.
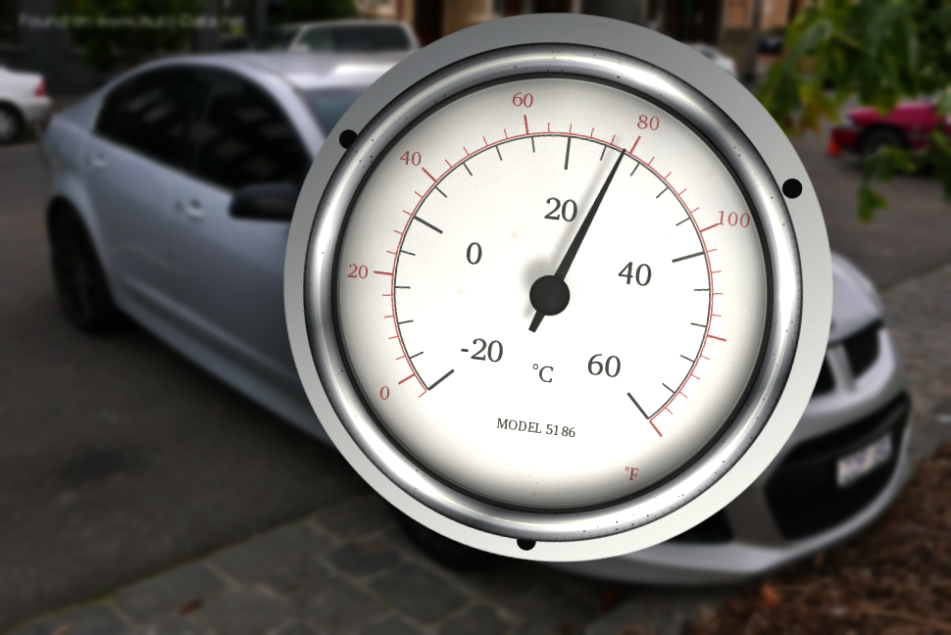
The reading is 26°C
